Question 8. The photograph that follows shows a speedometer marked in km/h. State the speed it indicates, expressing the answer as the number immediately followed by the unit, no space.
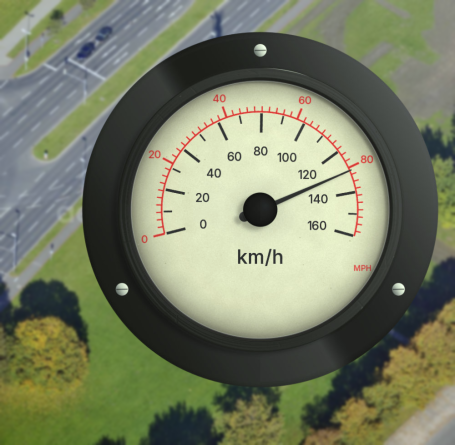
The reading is 130km/h
